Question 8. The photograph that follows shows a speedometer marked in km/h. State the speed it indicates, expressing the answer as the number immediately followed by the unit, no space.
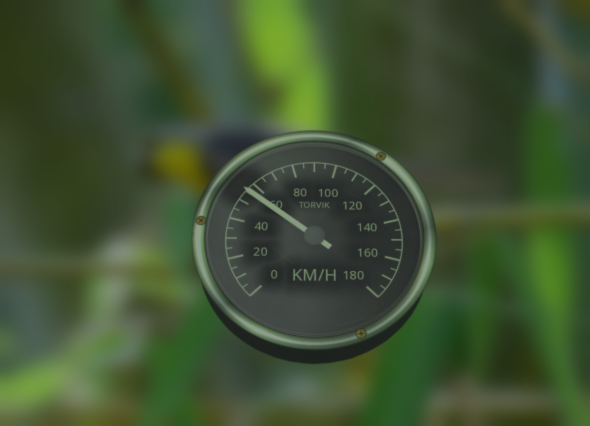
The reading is 55km/h
